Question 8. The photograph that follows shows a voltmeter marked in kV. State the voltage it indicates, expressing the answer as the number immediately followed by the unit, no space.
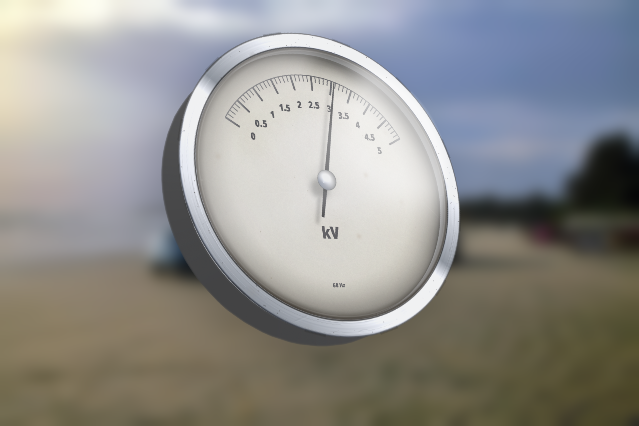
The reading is 3kV
